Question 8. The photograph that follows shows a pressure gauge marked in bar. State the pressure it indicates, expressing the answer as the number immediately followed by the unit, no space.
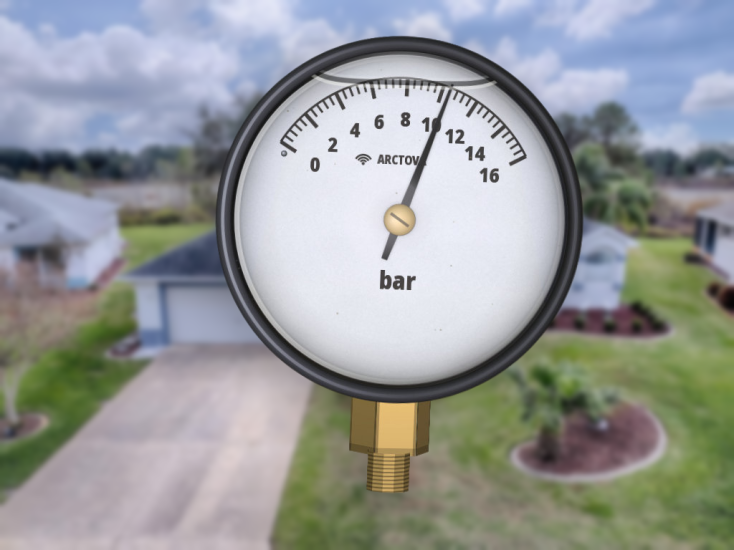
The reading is 10.4bar
